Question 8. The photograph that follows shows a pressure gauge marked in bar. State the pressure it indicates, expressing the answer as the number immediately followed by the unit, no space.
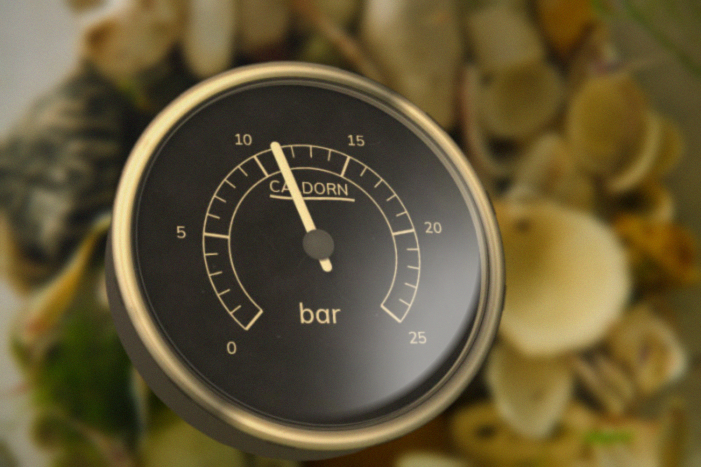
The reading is 11bar
